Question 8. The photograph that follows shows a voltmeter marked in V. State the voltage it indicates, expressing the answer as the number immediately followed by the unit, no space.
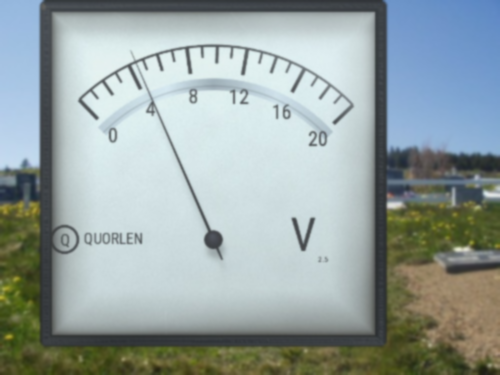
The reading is 4.5V
